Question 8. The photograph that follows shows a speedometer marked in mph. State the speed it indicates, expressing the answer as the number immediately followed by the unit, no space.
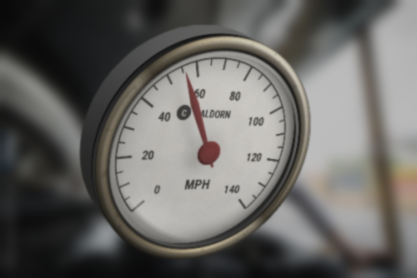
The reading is 55mph
